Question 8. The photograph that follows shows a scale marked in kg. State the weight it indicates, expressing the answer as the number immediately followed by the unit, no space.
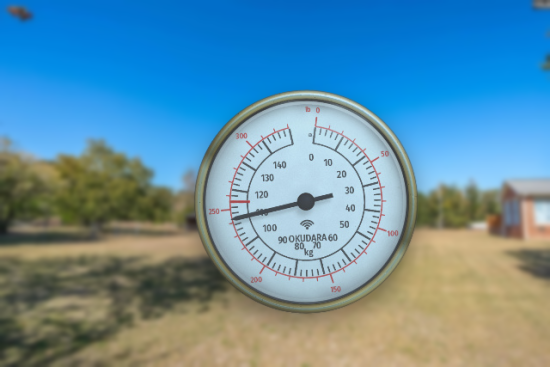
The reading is 110kg
